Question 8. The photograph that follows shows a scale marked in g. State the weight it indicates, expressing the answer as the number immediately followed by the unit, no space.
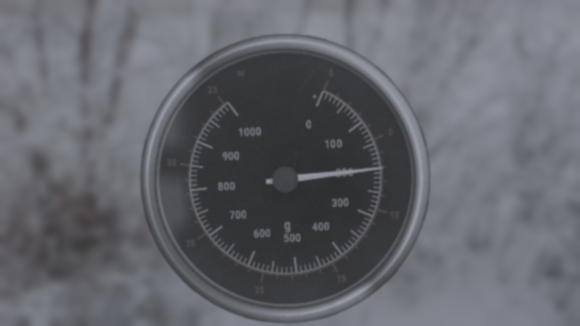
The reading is 200g
